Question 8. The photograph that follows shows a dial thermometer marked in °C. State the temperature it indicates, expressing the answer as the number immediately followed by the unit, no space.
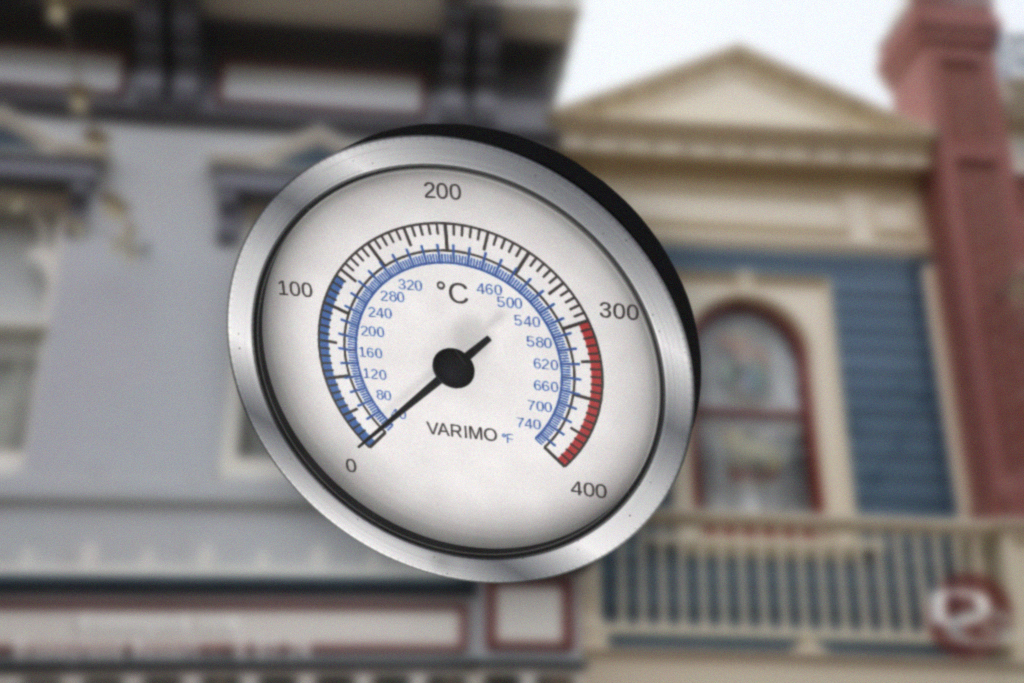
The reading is 5°C
